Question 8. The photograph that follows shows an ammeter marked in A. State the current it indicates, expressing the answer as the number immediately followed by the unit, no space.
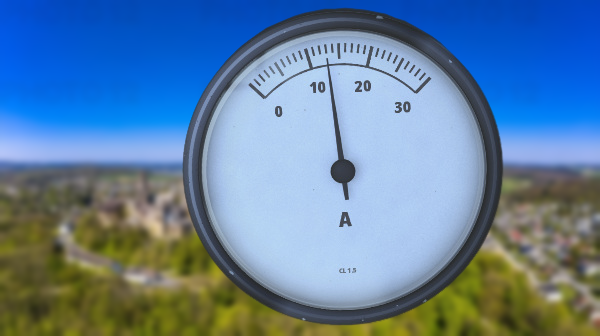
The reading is 13A
